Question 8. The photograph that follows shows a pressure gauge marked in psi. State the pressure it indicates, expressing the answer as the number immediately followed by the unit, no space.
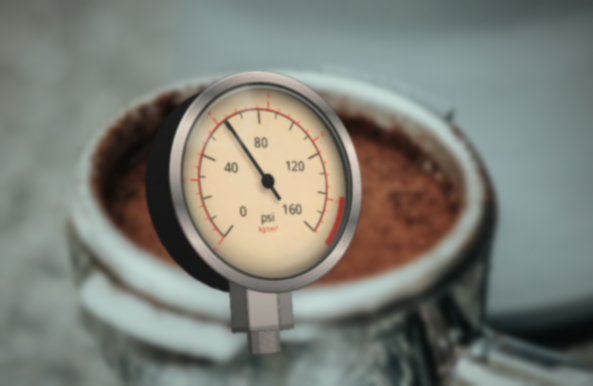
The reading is 60psi
